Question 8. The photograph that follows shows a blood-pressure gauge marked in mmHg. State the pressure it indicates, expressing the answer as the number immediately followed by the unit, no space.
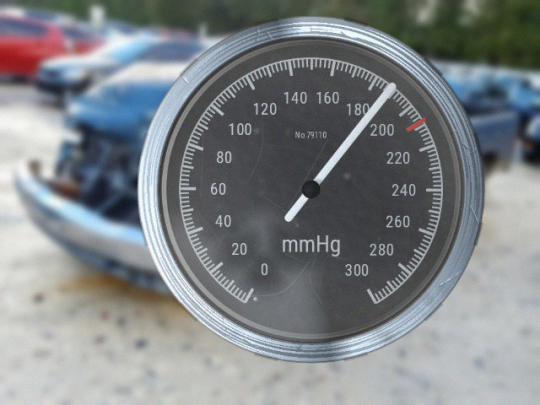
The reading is 188mmHg
